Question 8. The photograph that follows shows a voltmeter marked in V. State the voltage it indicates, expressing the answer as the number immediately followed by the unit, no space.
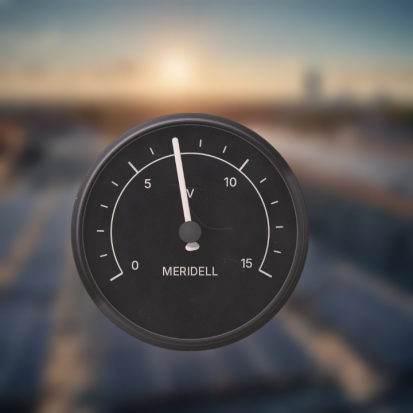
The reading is 7V
